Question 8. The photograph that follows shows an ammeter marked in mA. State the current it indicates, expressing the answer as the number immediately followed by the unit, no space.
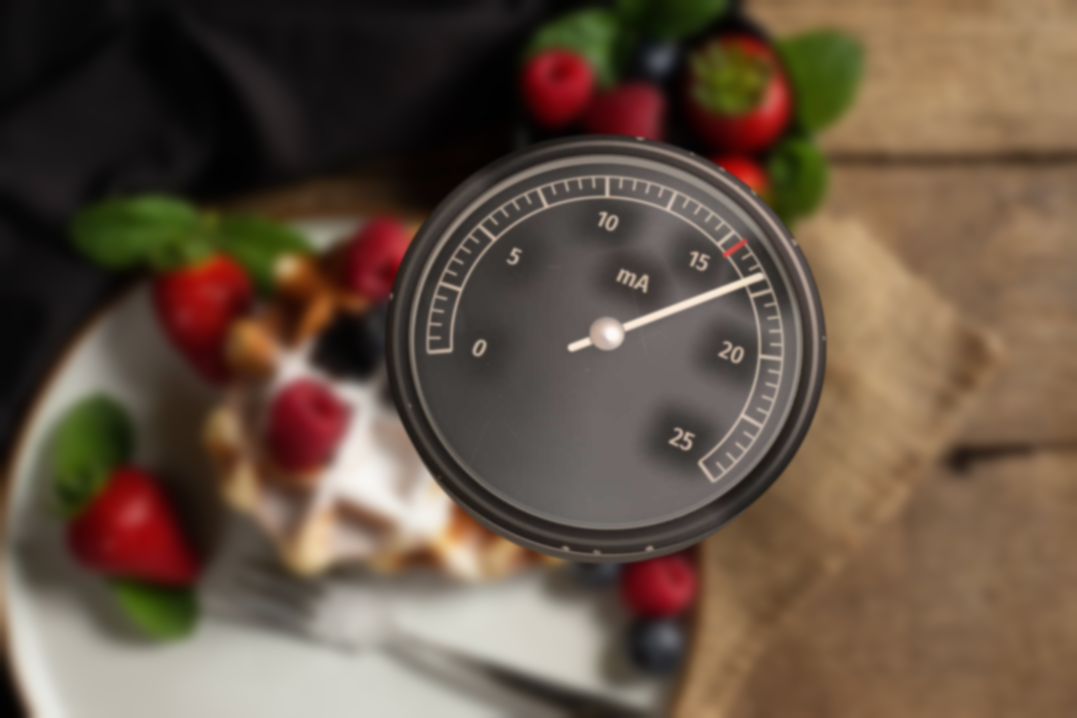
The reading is 17mA
